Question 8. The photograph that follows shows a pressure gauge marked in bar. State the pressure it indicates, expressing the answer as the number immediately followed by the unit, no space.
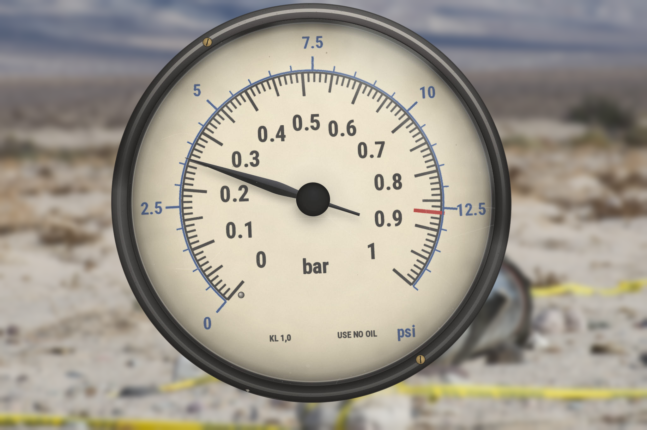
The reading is 0.25bar
